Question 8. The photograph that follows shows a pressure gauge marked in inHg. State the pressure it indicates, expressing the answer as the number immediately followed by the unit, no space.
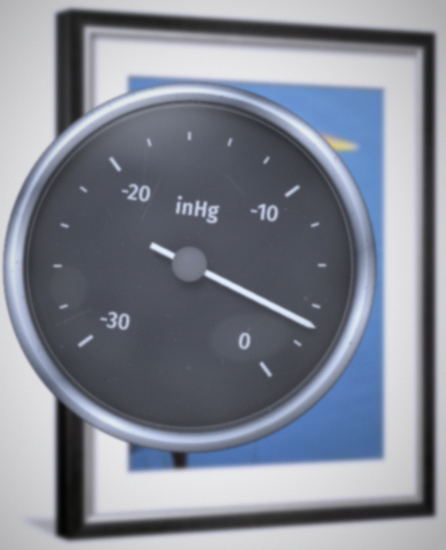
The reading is -3inHg
